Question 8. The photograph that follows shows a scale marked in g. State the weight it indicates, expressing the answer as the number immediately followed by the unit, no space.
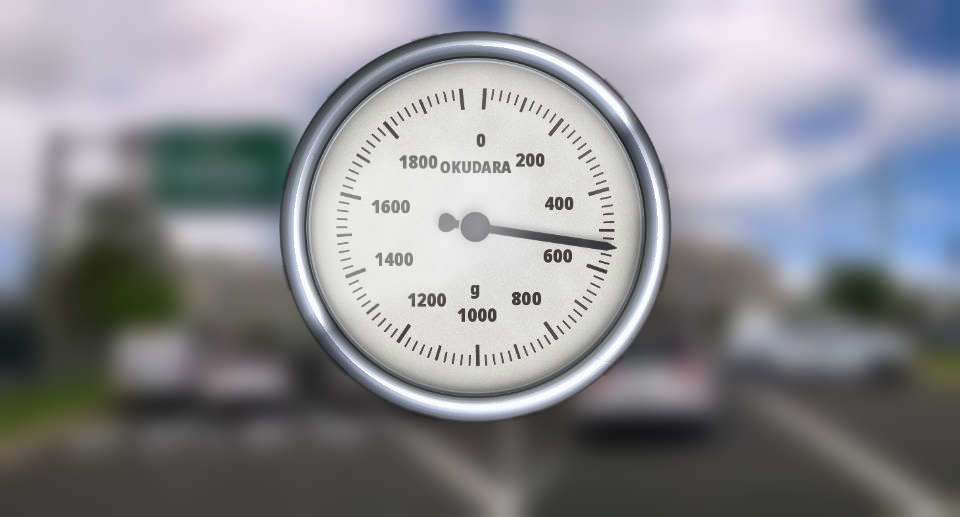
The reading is 540g
